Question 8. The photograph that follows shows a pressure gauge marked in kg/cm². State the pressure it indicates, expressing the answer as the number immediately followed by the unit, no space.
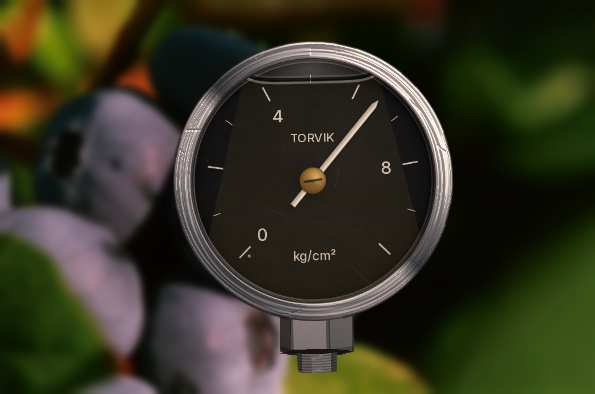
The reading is 6.5kg/cm²
